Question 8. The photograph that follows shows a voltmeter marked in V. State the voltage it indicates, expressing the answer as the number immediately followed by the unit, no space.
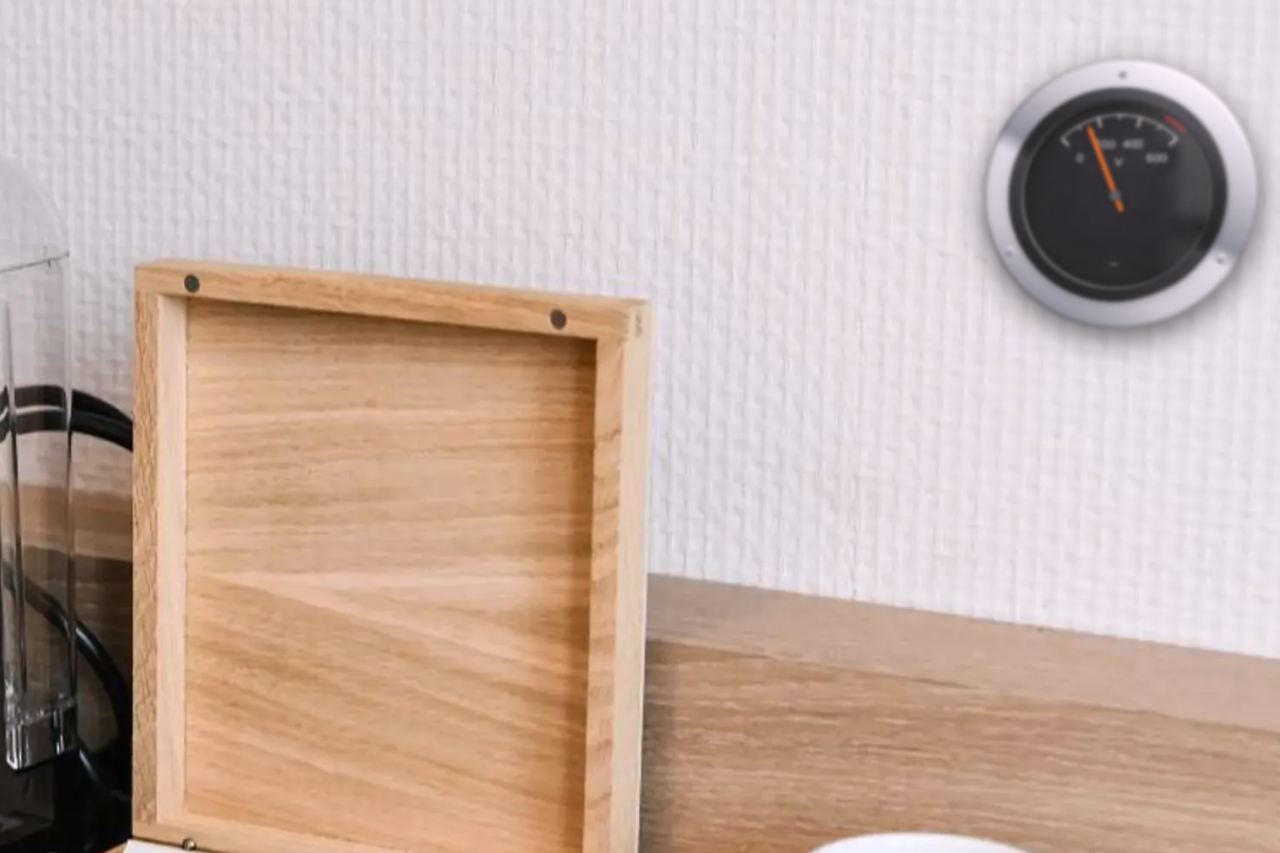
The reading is 150V
